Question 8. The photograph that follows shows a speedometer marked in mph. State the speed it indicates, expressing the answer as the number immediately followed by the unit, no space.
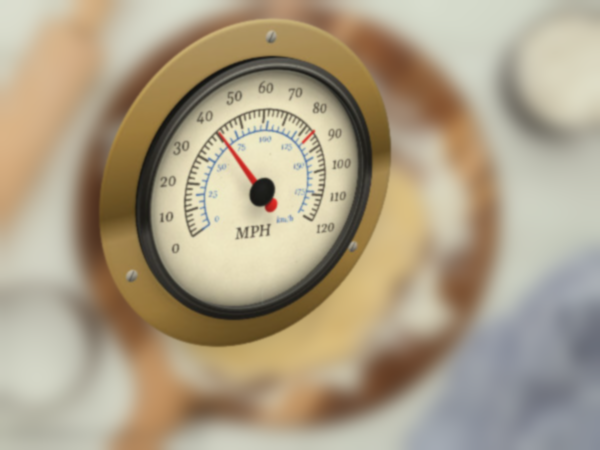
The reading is 40mph
